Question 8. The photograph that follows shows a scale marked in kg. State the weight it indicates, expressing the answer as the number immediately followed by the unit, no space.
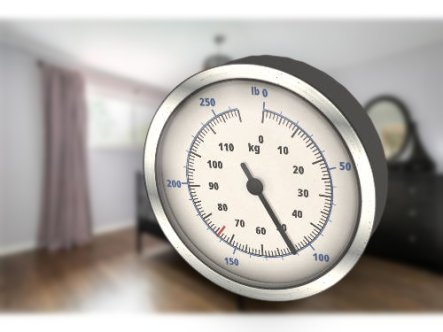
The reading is 50kg
